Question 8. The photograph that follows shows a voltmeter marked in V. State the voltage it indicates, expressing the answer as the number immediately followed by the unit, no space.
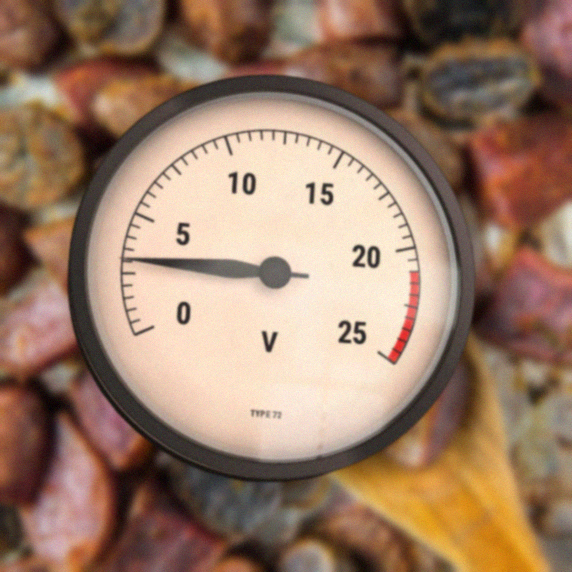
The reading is 3V
